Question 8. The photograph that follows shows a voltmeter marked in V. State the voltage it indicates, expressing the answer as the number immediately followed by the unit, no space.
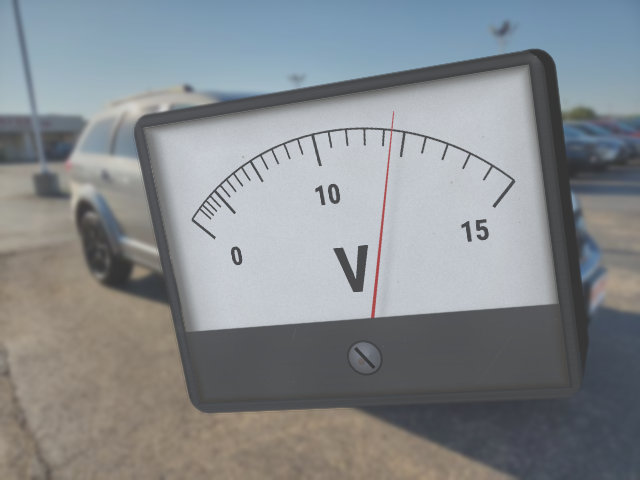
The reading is 12.25V
